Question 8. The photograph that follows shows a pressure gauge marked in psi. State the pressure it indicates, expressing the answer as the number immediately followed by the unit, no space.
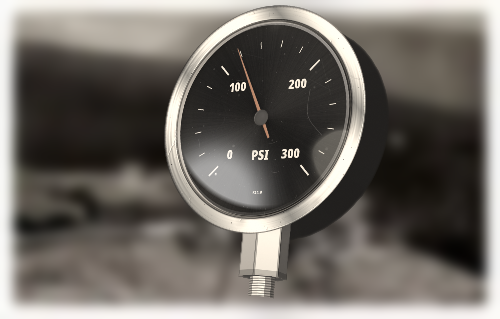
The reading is 120psi
